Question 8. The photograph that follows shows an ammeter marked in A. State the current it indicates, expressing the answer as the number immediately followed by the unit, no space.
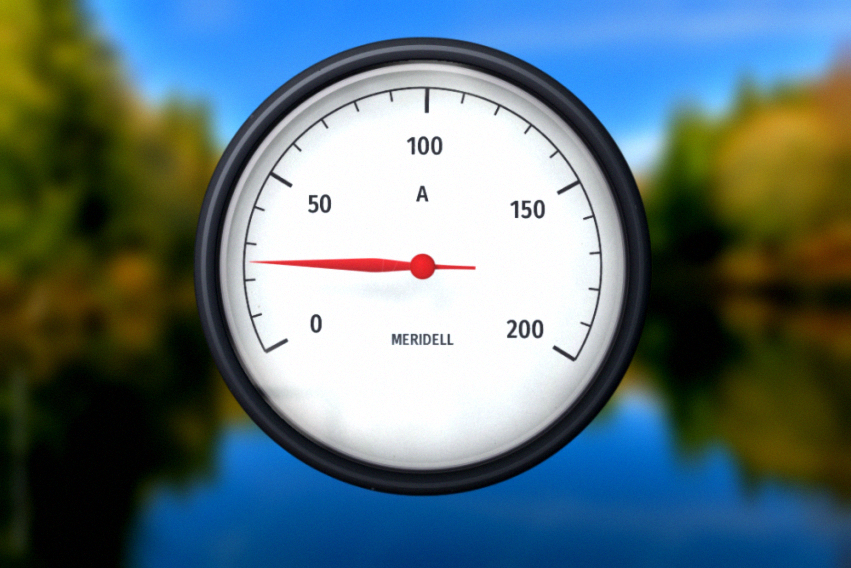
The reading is 25A
